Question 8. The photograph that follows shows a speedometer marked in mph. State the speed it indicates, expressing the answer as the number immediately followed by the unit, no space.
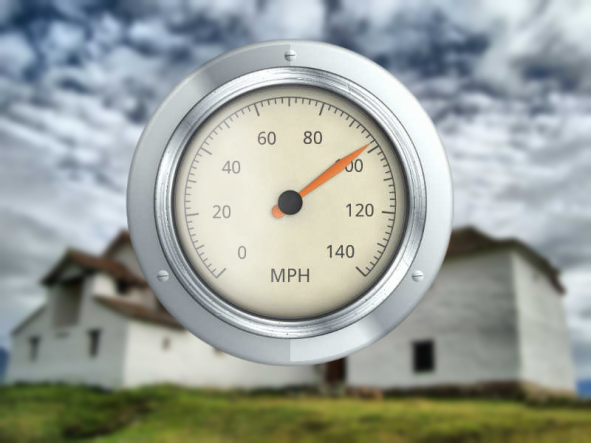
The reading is 98mph
